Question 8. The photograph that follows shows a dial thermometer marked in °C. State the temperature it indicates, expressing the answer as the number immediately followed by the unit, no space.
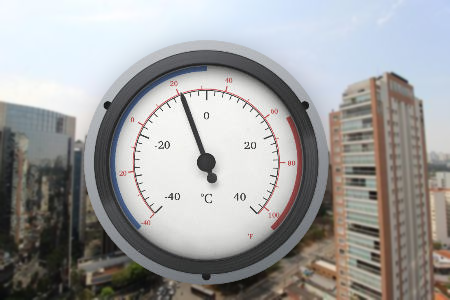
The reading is -6°C
